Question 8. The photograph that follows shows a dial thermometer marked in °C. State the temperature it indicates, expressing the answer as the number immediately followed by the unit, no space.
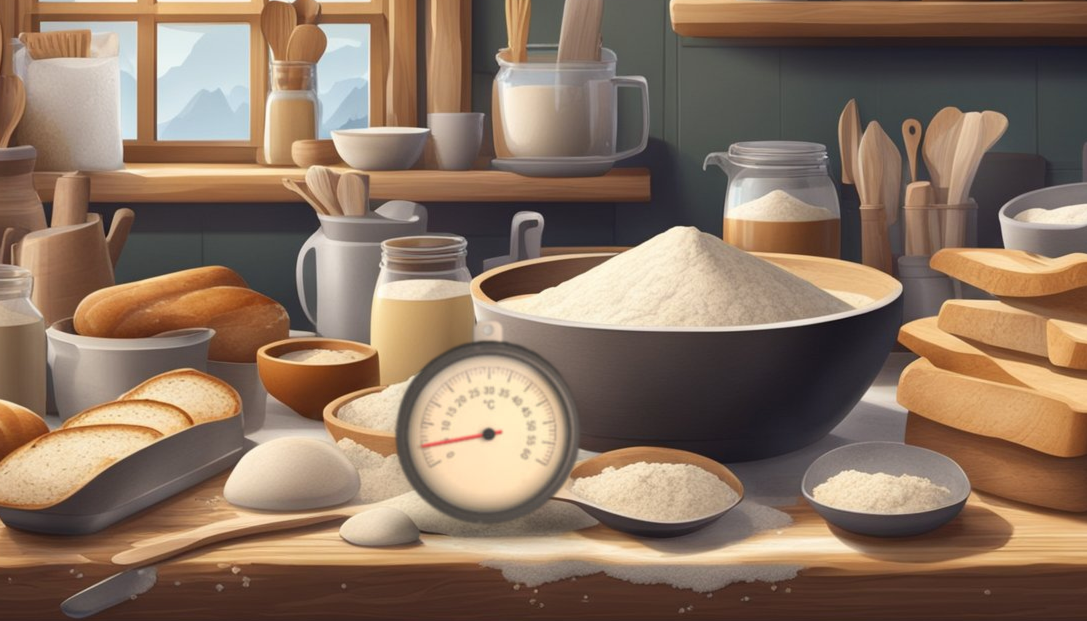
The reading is 5°C
